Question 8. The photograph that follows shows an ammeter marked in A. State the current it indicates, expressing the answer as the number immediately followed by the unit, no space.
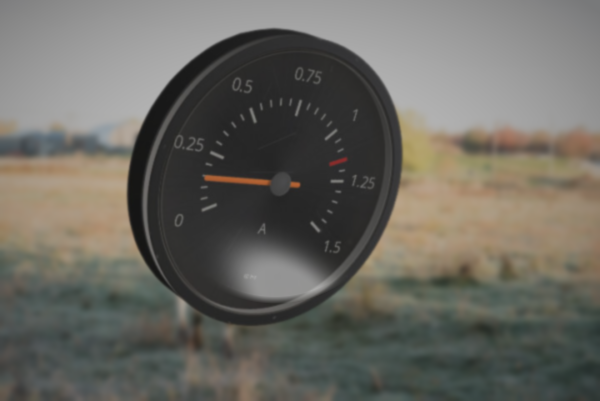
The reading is 0.15A
